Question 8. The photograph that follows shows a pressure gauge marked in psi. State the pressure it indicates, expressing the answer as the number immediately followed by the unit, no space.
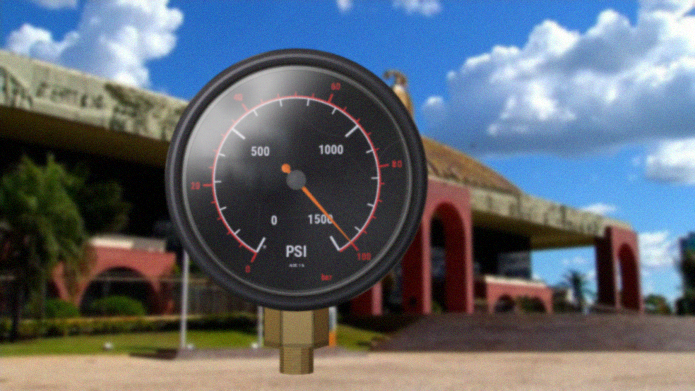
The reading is 1450psi
